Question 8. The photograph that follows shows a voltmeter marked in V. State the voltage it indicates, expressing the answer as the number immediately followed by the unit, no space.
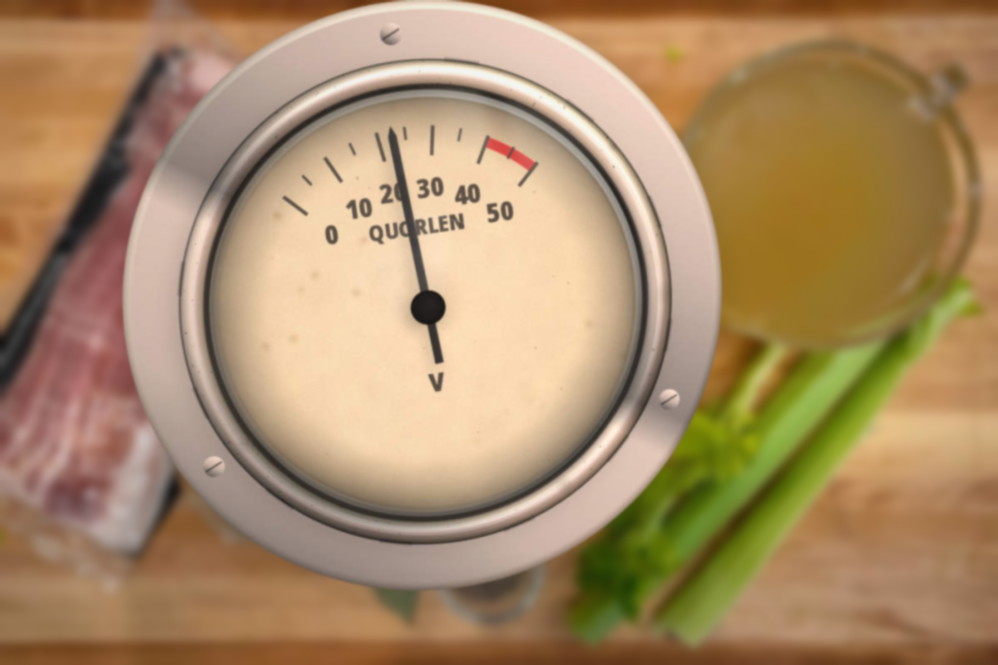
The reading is 22.5V
